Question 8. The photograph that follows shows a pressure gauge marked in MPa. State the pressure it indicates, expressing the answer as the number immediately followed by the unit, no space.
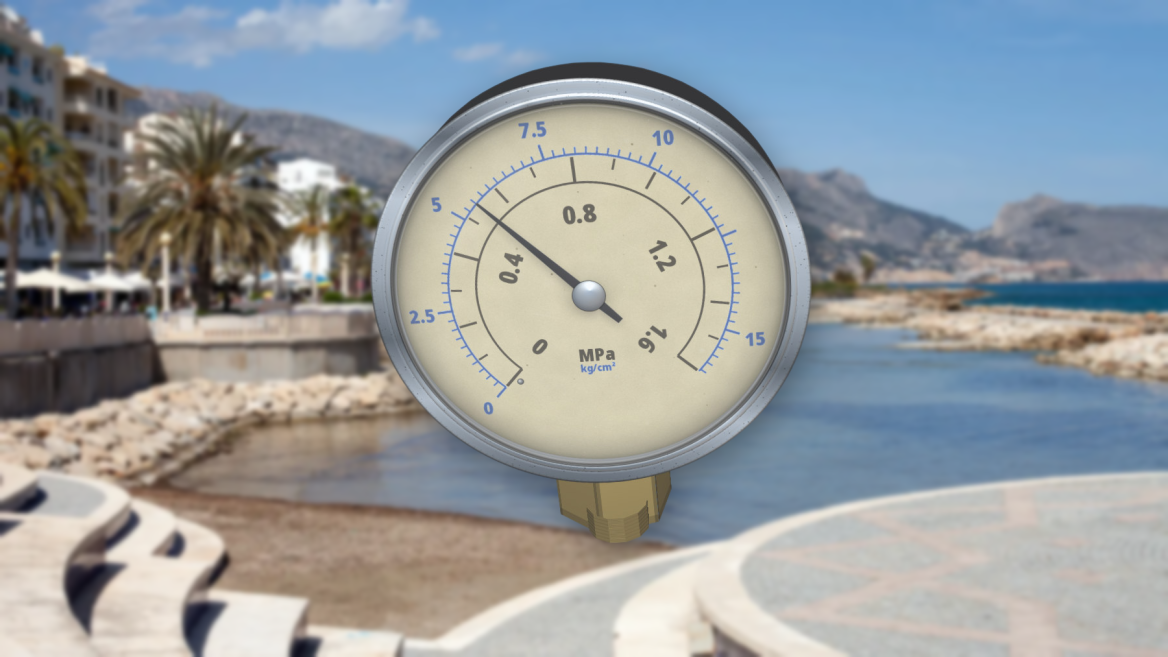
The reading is 0.55MPa
